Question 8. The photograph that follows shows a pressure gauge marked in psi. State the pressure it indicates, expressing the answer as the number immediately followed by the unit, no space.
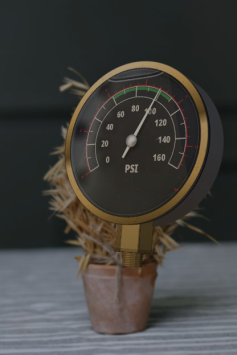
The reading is 100psi
